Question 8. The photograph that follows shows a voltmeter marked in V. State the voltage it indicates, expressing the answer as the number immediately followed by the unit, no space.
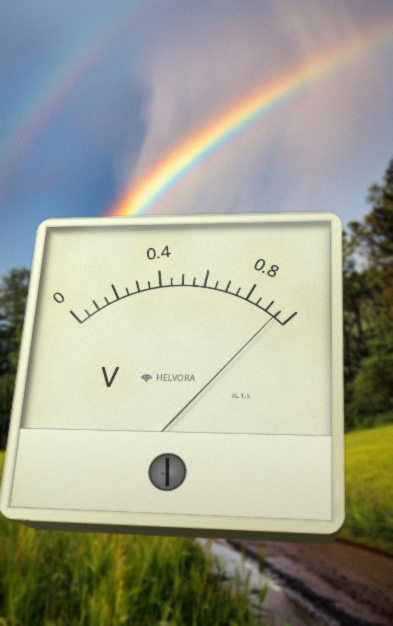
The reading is 0.95V
